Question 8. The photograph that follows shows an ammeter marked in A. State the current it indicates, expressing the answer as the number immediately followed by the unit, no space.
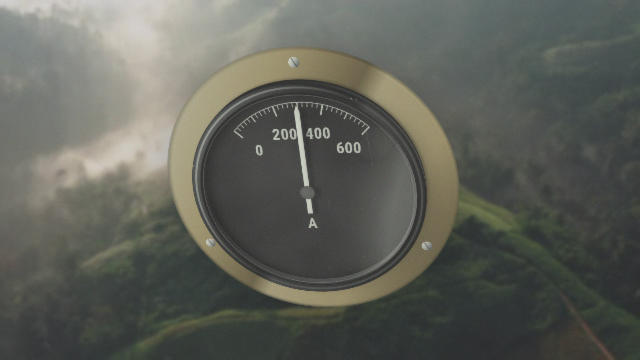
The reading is 300A
